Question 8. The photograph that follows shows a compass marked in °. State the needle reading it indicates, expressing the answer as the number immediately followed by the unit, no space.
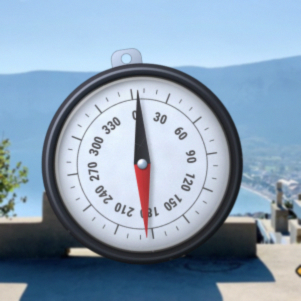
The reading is 185°
